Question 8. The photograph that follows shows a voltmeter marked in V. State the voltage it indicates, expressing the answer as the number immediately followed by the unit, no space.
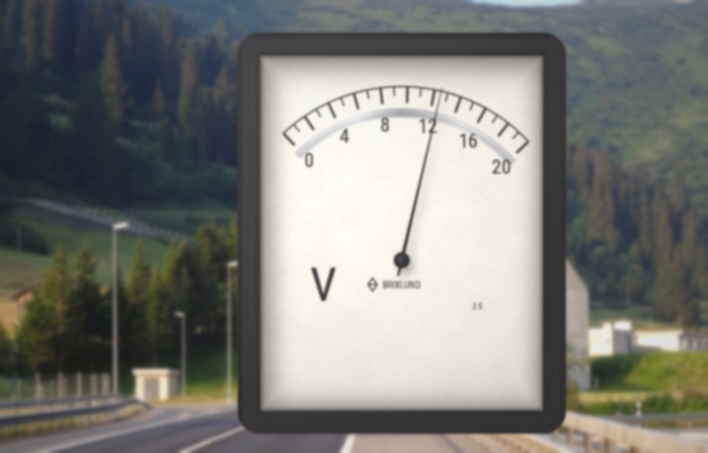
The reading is 12.5V
